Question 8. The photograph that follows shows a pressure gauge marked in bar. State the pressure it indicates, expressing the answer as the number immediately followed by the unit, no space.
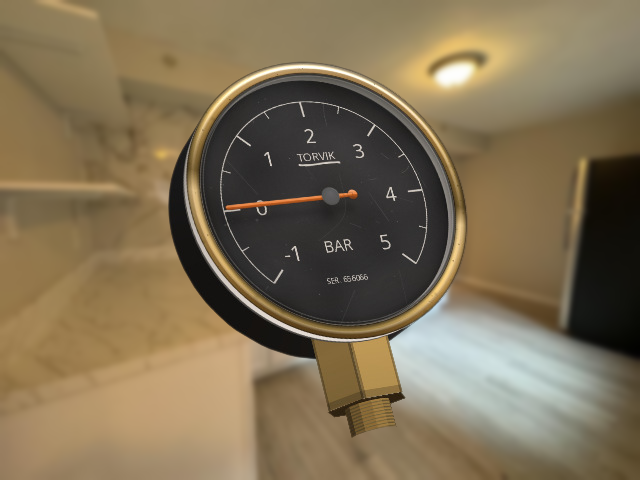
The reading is 0bar
